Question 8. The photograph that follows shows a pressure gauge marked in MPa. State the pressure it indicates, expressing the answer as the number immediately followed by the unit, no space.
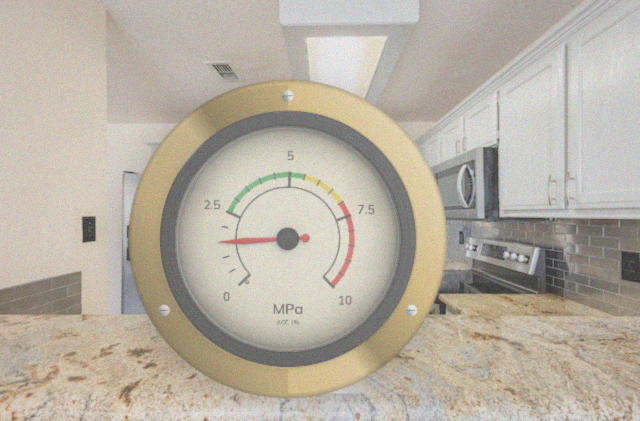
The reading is 1.5MPa
